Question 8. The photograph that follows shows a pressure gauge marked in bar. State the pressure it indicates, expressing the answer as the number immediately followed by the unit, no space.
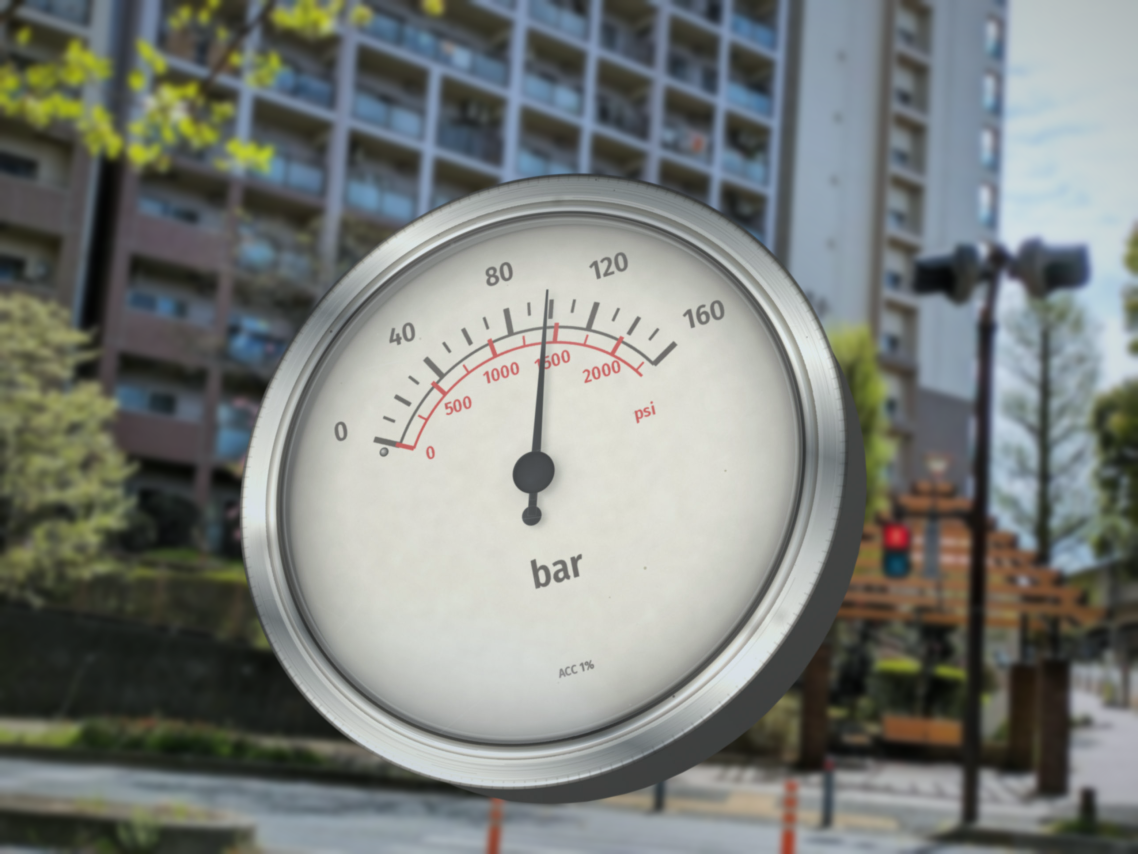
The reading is 100bar
